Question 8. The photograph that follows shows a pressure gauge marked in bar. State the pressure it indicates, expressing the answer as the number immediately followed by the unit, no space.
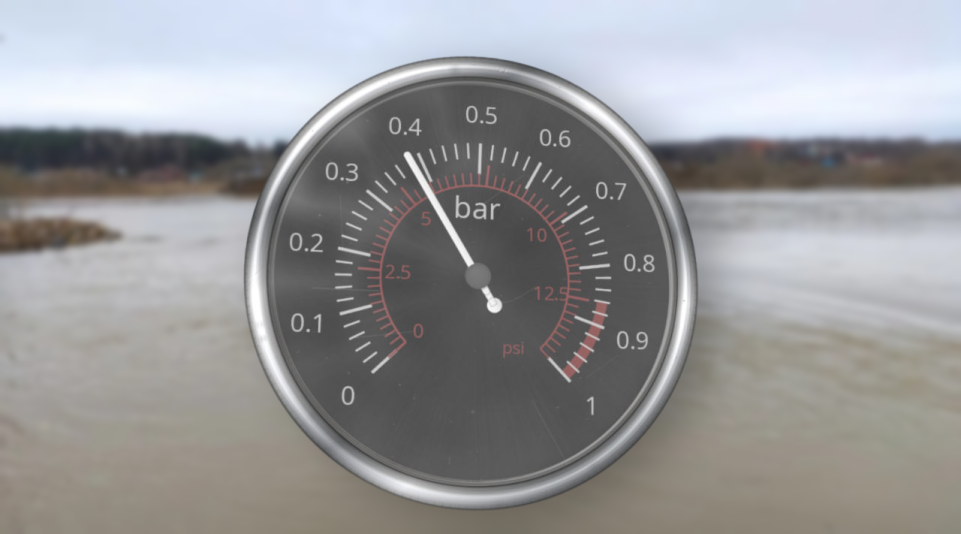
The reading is 0.38bar
